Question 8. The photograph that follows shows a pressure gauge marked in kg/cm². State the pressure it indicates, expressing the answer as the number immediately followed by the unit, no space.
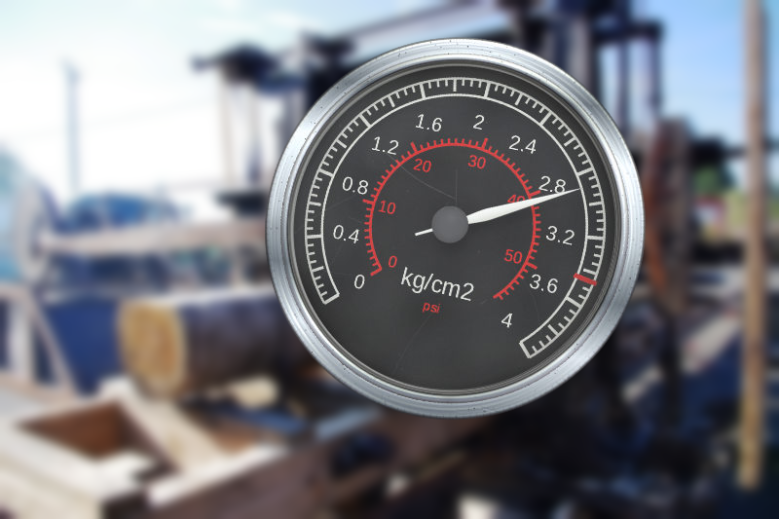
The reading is 2.9kg/cm²
